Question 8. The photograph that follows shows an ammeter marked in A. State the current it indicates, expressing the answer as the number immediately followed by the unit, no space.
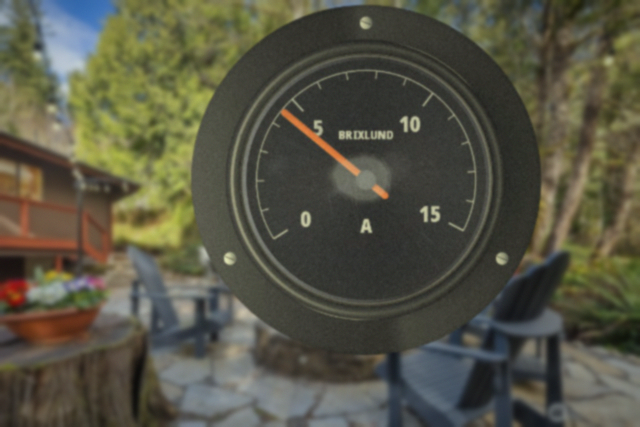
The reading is 4.5A
